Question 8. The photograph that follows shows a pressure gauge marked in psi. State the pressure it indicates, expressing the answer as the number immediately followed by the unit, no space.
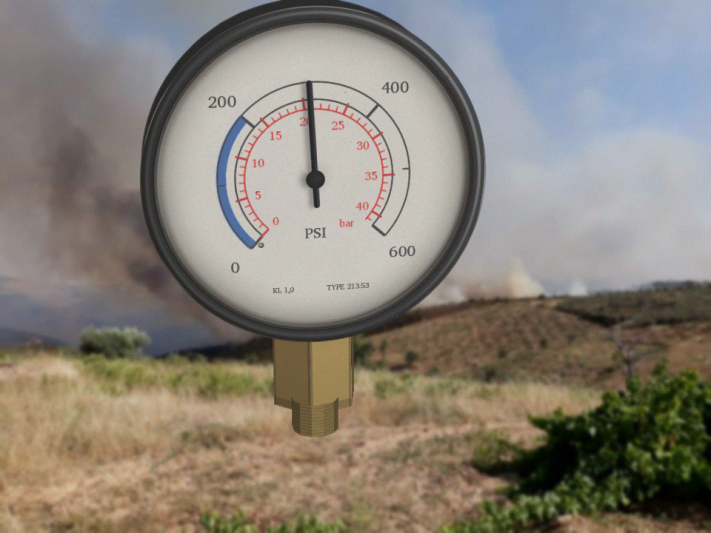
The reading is 300psi
